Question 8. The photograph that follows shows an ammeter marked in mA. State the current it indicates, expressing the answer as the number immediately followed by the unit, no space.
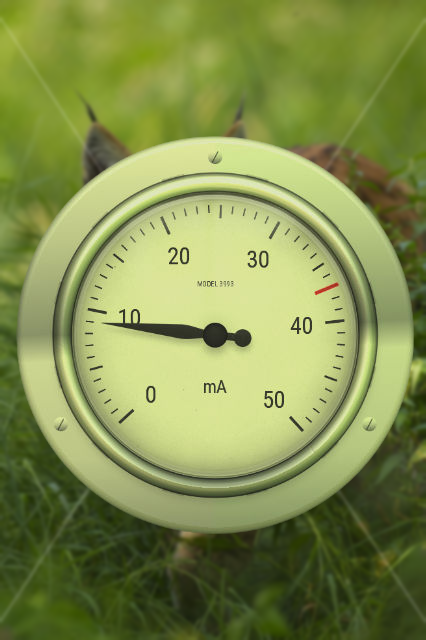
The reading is 9mA
